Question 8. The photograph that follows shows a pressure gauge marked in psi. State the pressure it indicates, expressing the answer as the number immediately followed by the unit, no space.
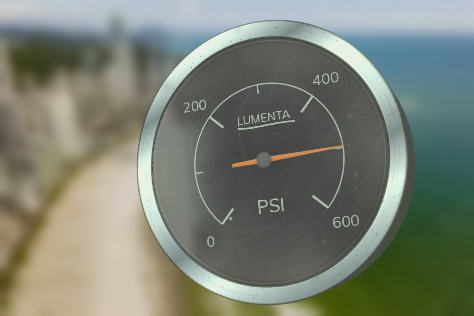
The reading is 500psi
